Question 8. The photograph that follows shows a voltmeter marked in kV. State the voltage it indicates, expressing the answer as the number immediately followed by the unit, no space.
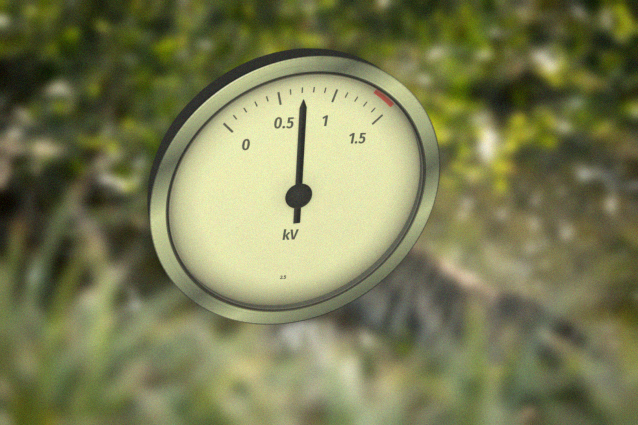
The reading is 0.7kV
